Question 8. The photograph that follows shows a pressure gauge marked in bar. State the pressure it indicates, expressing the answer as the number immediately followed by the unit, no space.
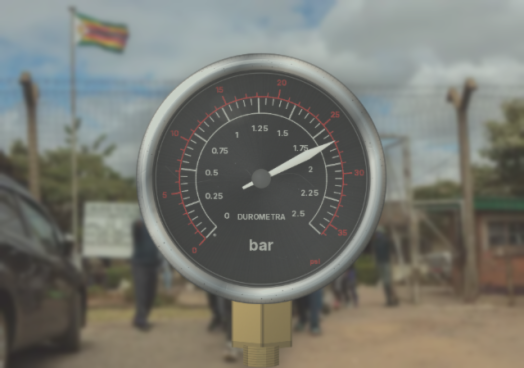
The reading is 1.85bar
